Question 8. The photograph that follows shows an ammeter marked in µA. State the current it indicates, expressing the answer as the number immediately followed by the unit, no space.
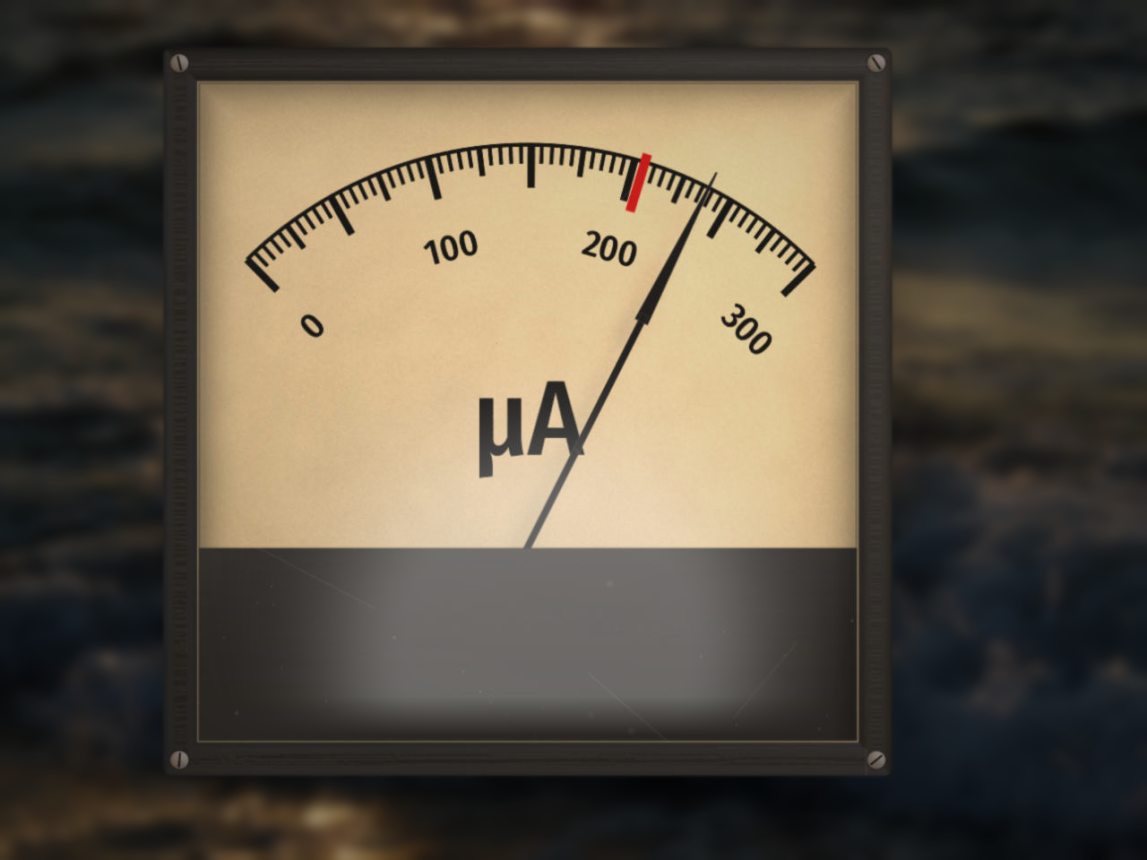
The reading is 237.5µA
